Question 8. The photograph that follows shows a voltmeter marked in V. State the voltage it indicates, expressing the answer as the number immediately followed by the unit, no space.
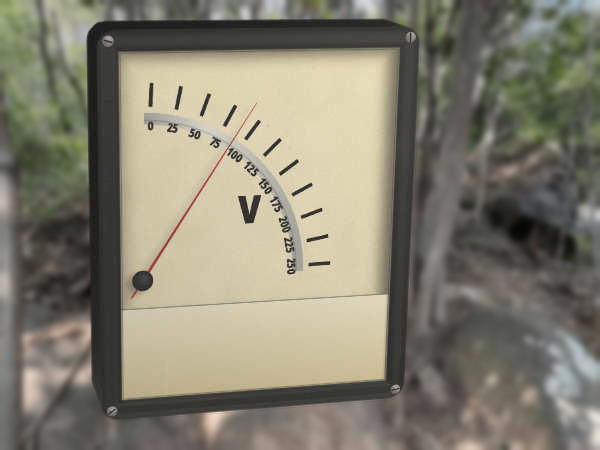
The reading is 87.5V
